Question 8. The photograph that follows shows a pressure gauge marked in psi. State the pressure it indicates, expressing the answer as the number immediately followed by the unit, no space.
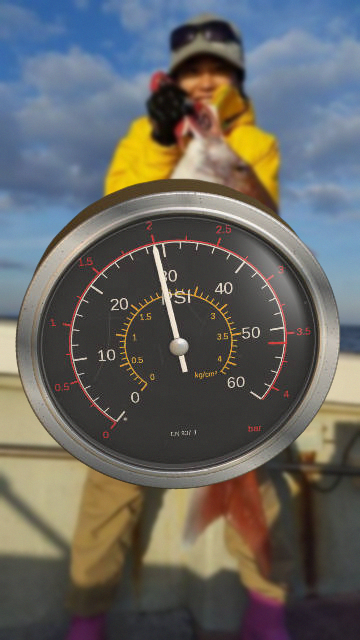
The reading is 29psi
